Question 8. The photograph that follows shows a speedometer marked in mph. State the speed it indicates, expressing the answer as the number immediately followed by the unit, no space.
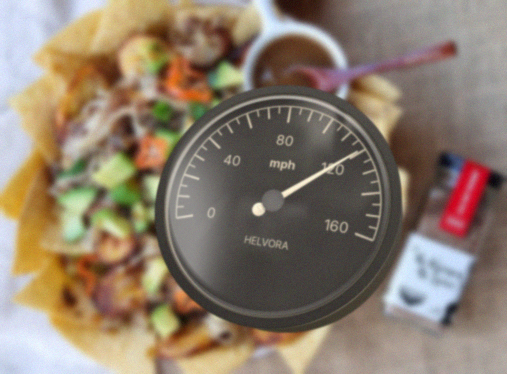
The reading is 120mph
